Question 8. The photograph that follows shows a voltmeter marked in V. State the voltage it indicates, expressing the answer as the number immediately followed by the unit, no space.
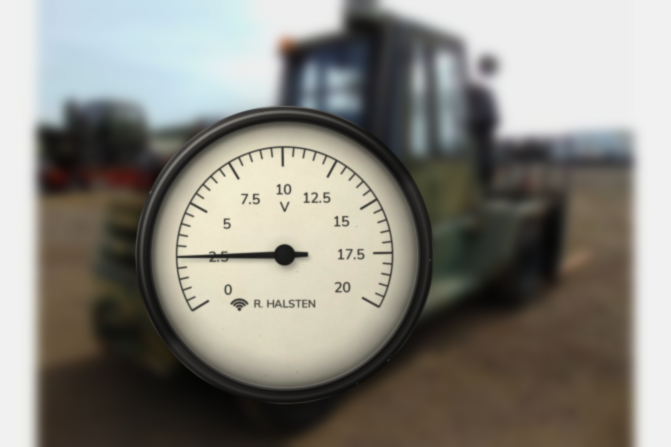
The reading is 2.5V
